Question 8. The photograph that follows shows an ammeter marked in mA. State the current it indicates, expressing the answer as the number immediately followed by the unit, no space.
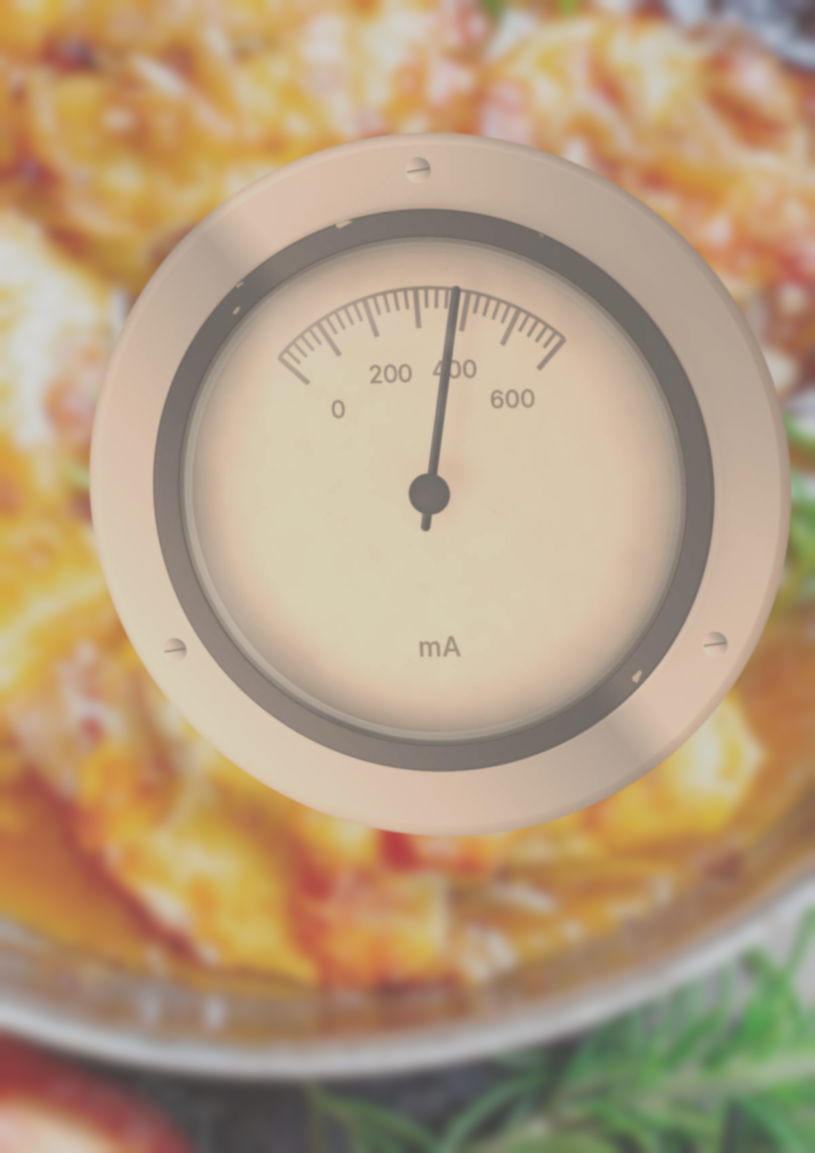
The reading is 380mA
